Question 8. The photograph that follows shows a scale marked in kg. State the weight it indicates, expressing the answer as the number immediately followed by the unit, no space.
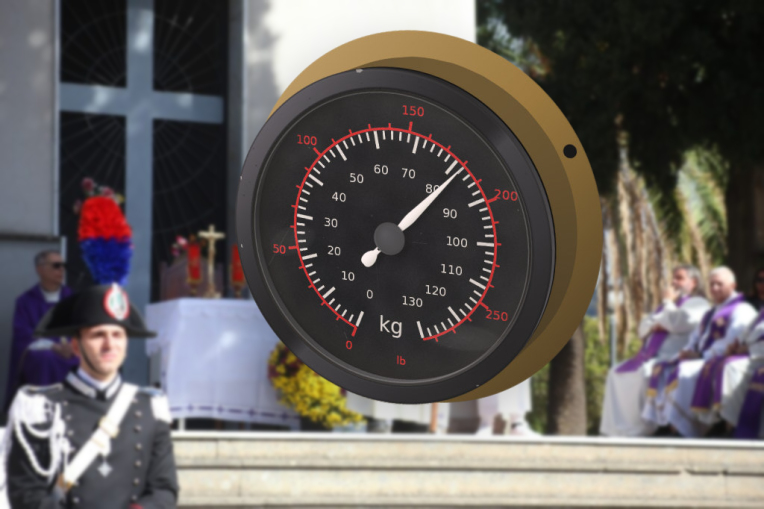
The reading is 82kg
